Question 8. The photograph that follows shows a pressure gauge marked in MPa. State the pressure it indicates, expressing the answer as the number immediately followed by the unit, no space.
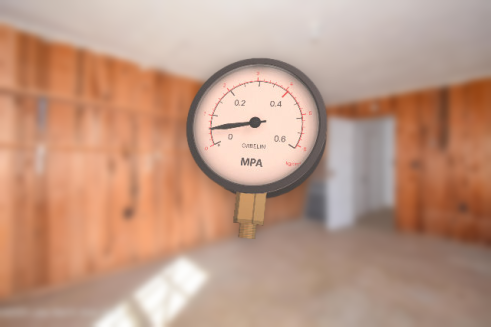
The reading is 0.05MPa
